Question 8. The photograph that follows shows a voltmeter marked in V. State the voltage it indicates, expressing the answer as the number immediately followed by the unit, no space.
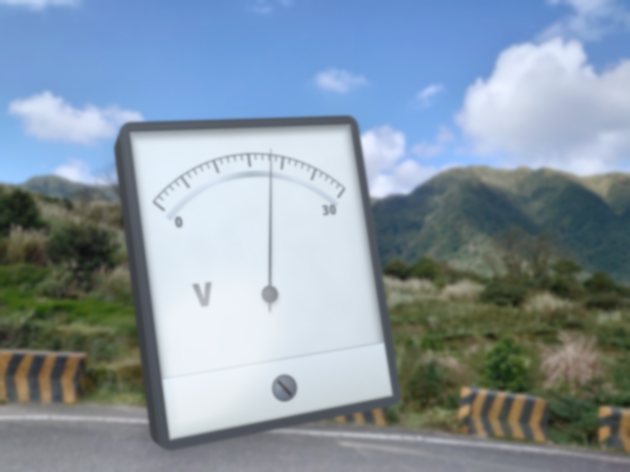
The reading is 18V
